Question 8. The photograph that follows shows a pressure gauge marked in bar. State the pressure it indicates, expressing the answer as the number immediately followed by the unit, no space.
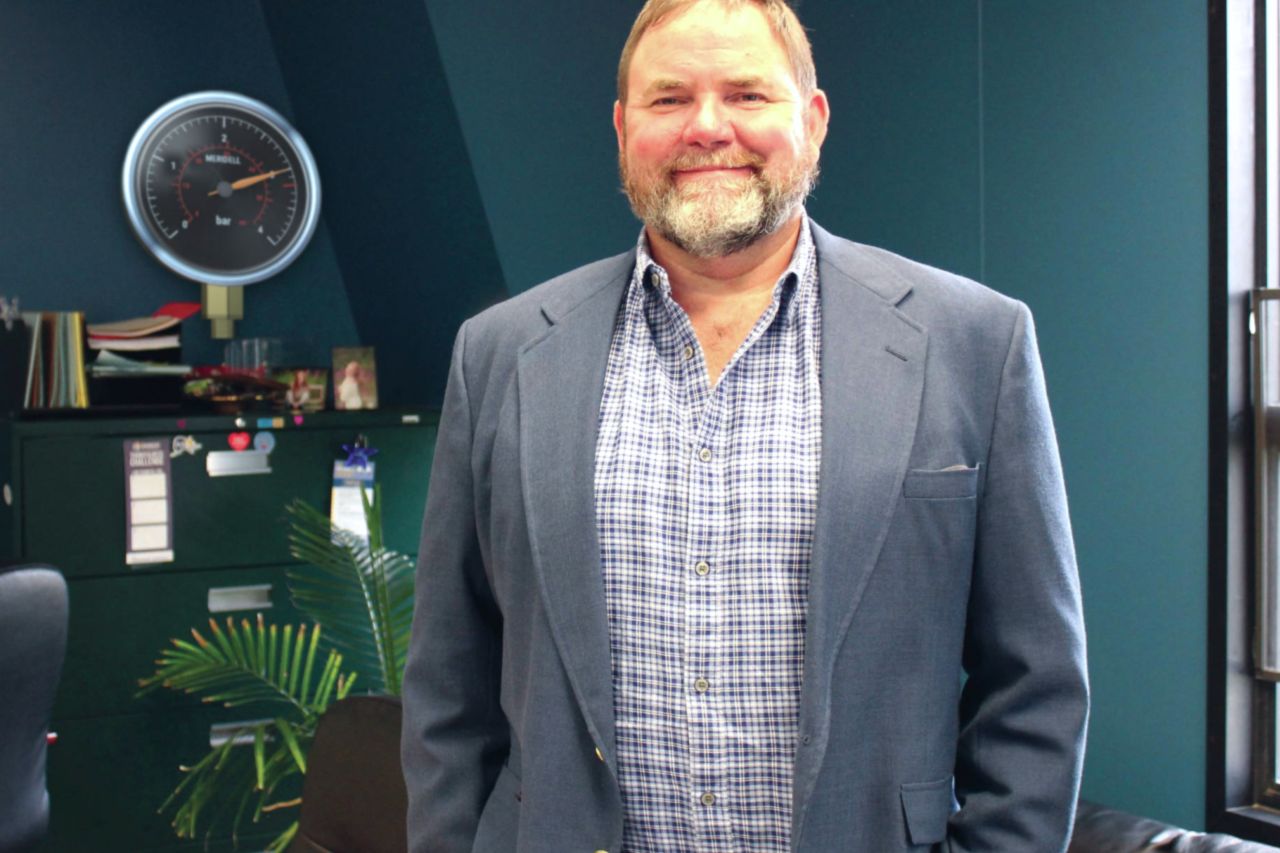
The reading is 3bar
